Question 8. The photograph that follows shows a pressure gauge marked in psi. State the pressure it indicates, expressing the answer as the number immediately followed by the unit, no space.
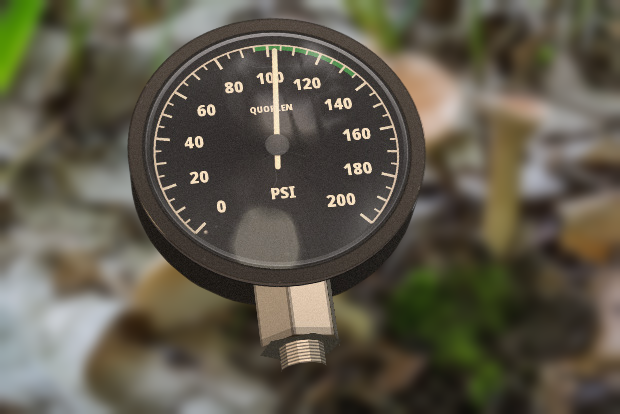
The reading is 102.5psi
